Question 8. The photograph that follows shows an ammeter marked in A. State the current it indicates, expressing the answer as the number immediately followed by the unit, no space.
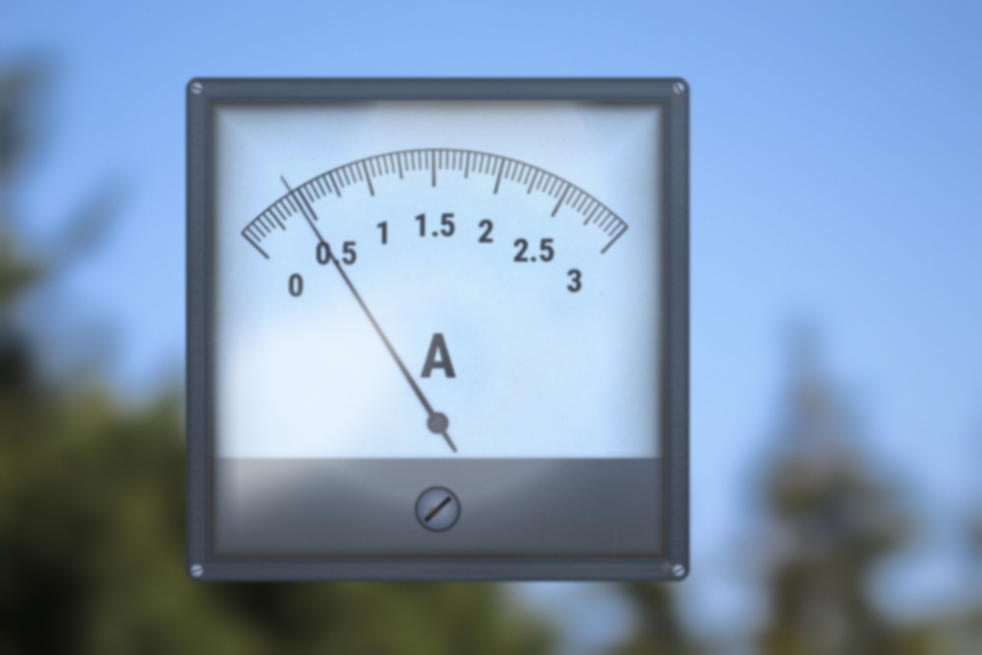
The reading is 0.45A
